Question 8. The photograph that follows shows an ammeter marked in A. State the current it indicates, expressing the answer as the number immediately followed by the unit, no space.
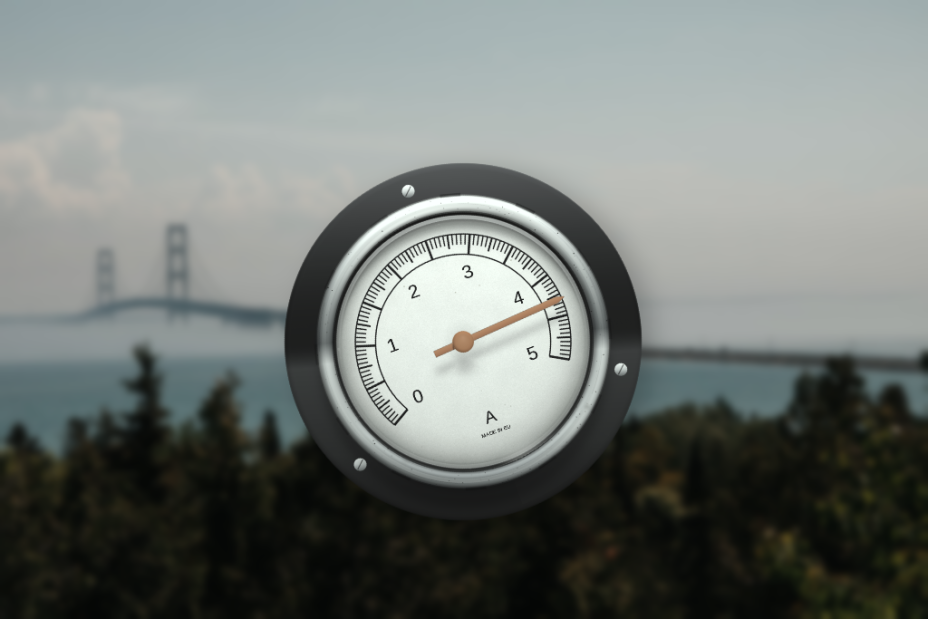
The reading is 4.3A
